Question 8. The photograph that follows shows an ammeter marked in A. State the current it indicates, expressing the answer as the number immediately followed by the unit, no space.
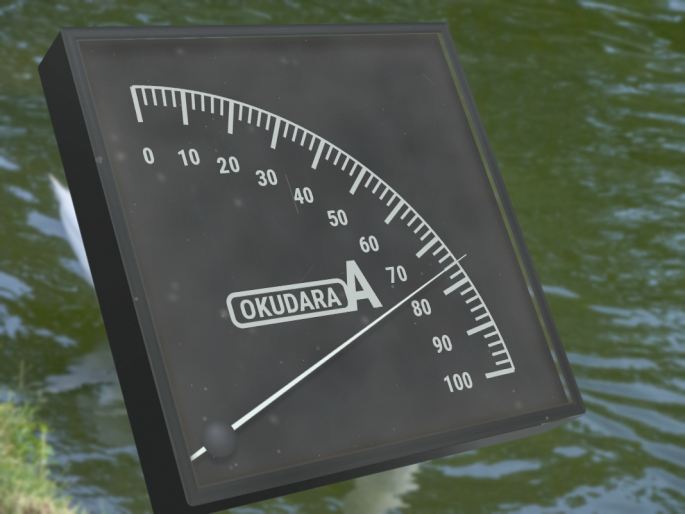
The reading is 76A
